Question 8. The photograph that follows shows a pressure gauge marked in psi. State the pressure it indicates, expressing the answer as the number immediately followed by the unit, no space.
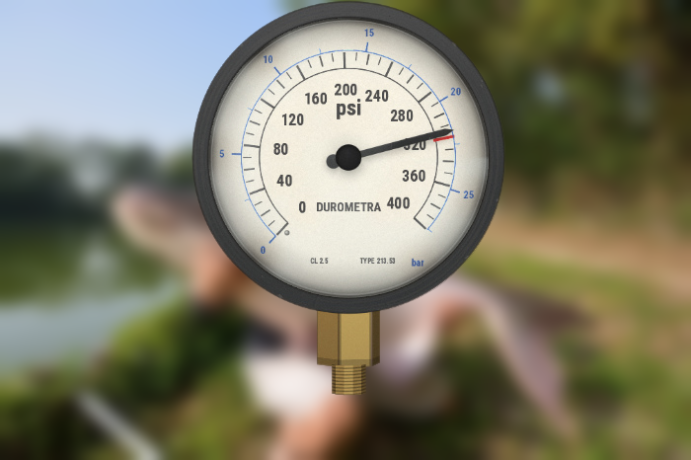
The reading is 315psi
